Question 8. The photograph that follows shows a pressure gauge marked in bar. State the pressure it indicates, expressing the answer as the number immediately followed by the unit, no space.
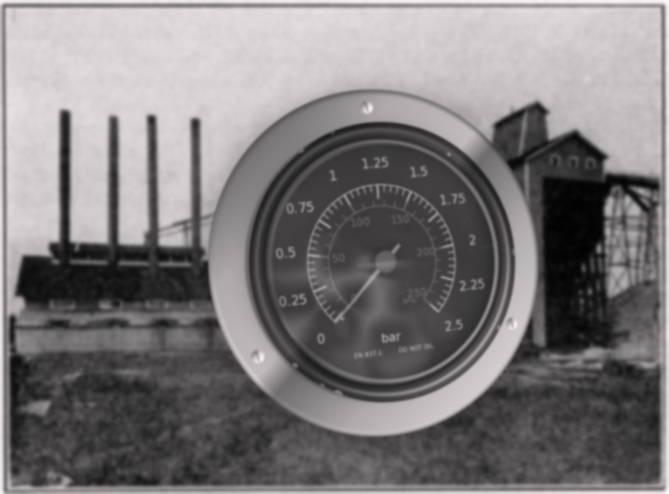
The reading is 0bar
